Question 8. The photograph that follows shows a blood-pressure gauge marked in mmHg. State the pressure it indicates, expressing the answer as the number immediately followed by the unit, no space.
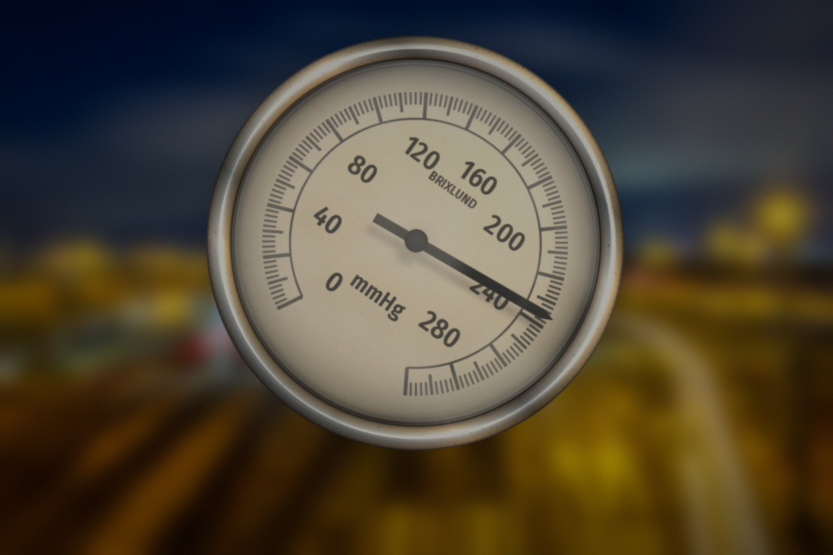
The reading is 236mmHg
